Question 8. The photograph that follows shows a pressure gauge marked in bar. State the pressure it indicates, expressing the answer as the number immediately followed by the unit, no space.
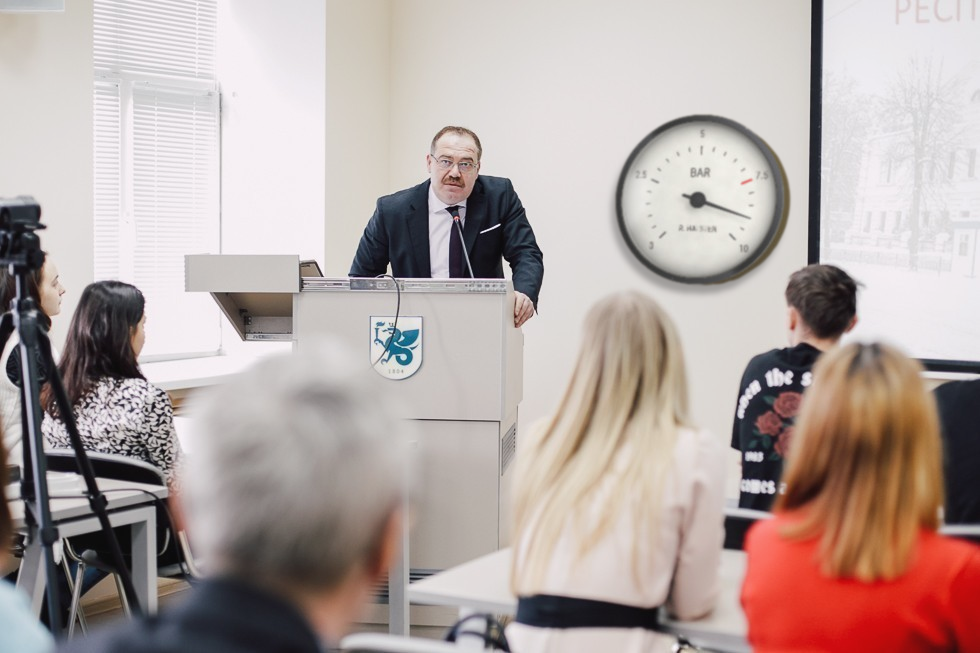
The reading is 9bar
